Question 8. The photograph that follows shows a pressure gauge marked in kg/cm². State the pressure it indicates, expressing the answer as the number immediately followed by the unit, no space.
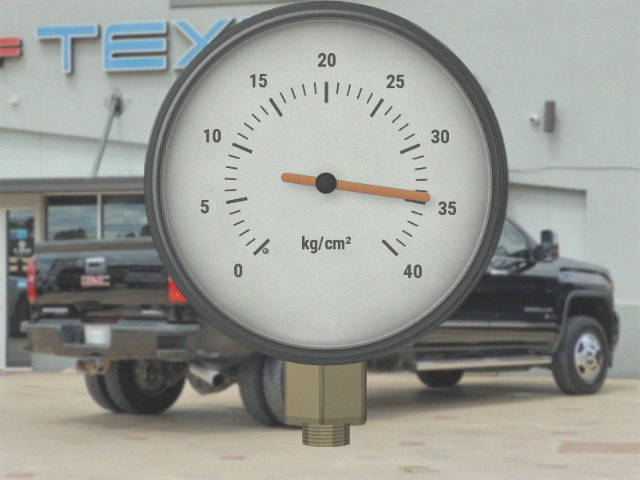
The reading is 34.5kg/cm²
